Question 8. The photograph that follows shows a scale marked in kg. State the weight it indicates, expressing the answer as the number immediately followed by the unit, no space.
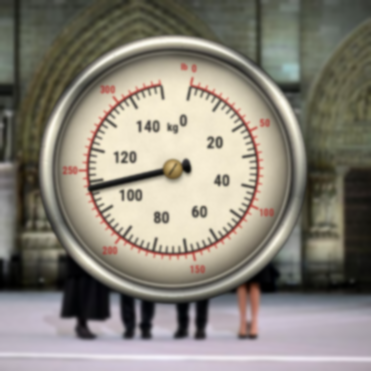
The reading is 108kg
